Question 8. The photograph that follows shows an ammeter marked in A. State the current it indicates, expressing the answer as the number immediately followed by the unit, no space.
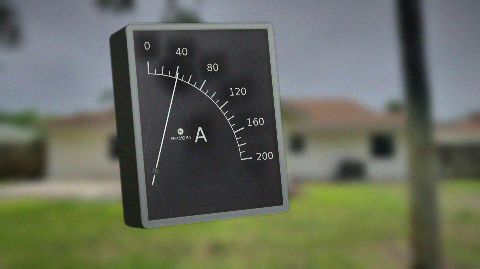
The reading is 40A
